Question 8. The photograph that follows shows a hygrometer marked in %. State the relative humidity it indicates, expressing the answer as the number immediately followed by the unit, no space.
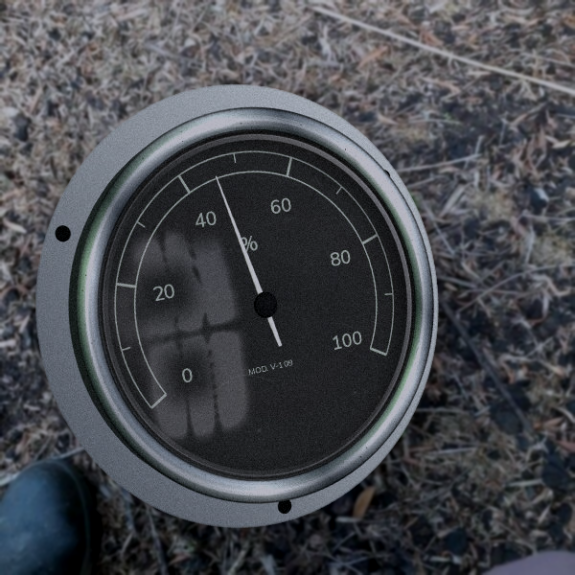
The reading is 45%
